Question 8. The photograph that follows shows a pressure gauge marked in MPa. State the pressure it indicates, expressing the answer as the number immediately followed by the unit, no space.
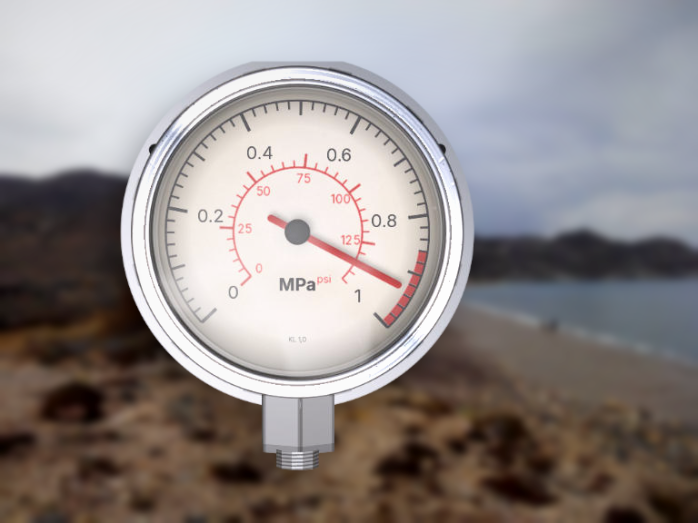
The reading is 0.93MPa
